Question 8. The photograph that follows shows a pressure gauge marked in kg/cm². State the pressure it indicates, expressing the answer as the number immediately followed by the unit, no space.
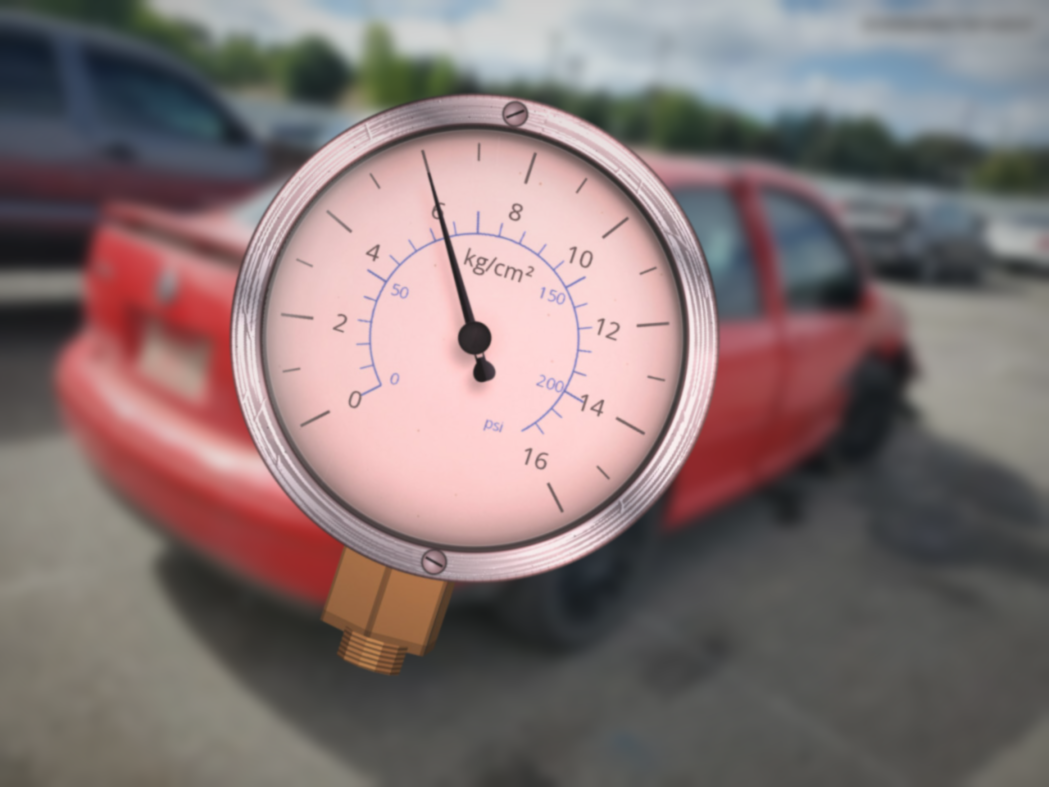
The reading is 6kg/cm²
